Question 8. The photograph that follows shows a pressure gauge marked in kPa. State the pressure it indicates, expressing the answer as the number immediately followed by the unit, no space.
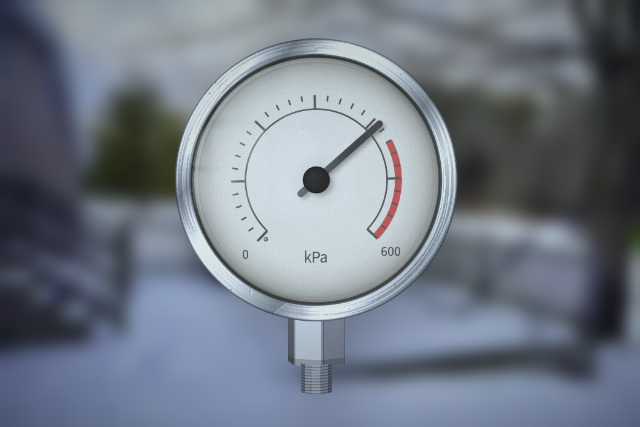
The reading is 410kPa
